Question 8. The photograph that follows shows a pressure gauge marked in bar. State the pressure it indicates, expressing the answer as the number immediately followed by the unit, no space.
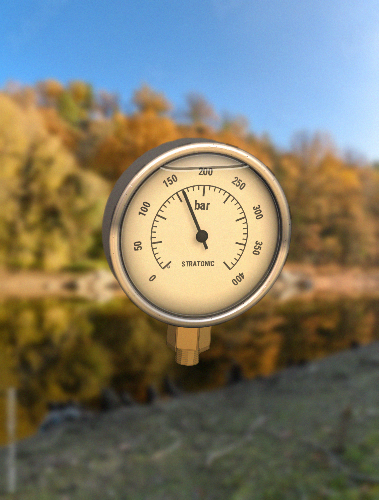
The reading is 160bar
